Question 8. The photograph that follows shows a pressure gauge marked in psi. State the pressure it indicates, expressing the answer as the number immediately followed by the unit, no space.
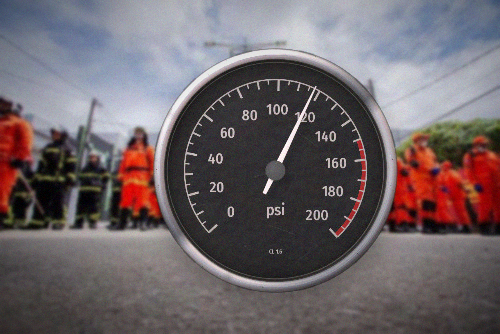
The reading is 117.5psi
